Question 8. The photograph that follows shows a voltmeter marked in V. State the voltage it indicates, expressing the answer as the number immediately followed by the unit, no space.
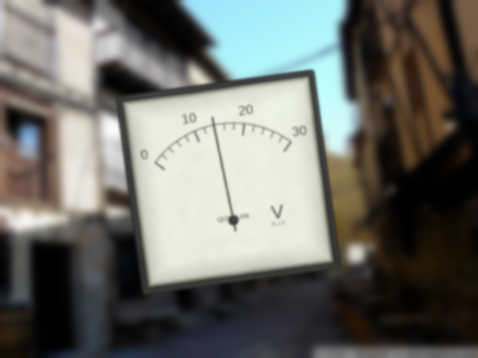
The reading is 14V
